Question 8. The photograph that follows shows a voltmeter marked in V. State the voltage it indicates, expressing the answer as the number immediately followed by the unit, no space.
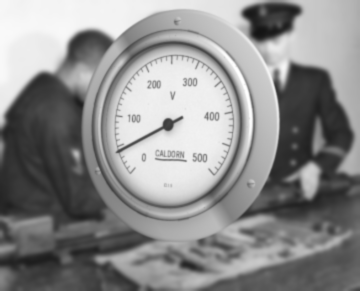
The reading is 40V
